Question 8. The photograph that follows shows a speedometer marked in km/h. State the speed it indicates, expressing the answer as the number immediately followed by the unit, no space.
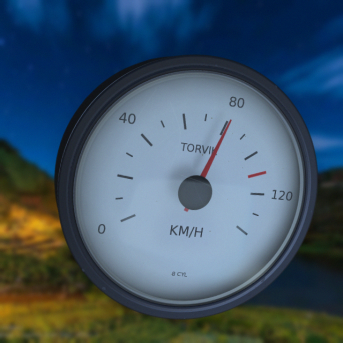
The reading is 80km/h
